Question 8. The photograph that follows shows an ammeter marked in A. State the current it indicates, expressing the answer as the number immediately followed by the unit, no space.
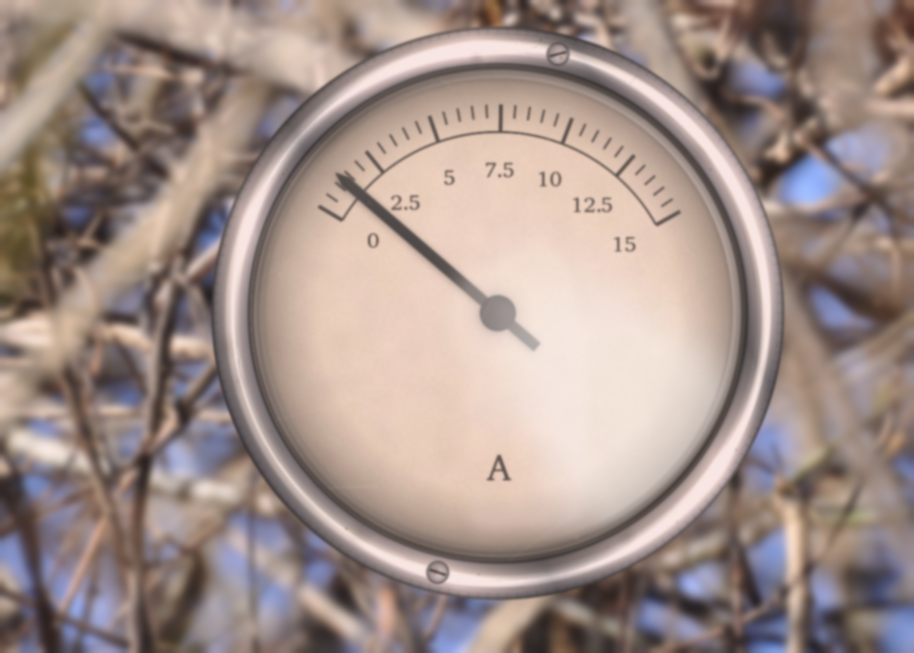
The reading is 1.25A
